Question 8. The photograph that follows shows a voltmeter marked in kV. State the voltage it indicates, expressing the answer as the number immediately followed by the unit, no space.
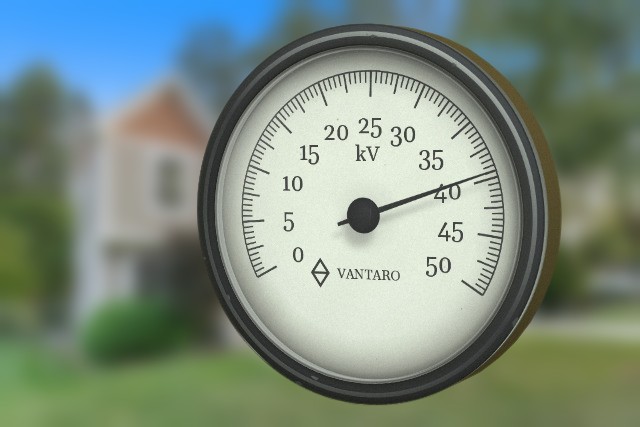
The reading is 39.5kV
